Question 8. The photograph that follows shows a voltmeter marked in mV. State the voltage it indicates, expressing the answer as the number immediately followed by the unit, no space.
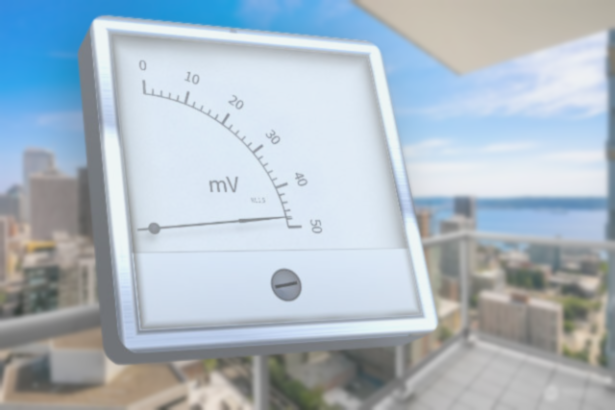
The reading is 48mV
